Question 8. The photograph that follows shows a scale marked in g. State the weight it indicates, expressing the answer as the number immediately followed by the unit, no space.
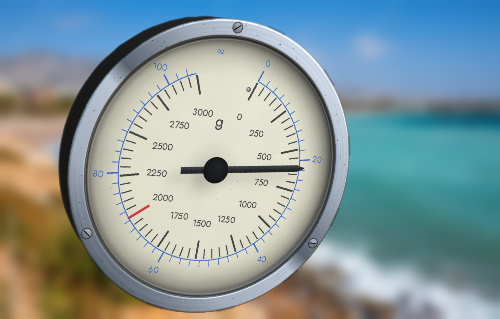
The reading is 600g
